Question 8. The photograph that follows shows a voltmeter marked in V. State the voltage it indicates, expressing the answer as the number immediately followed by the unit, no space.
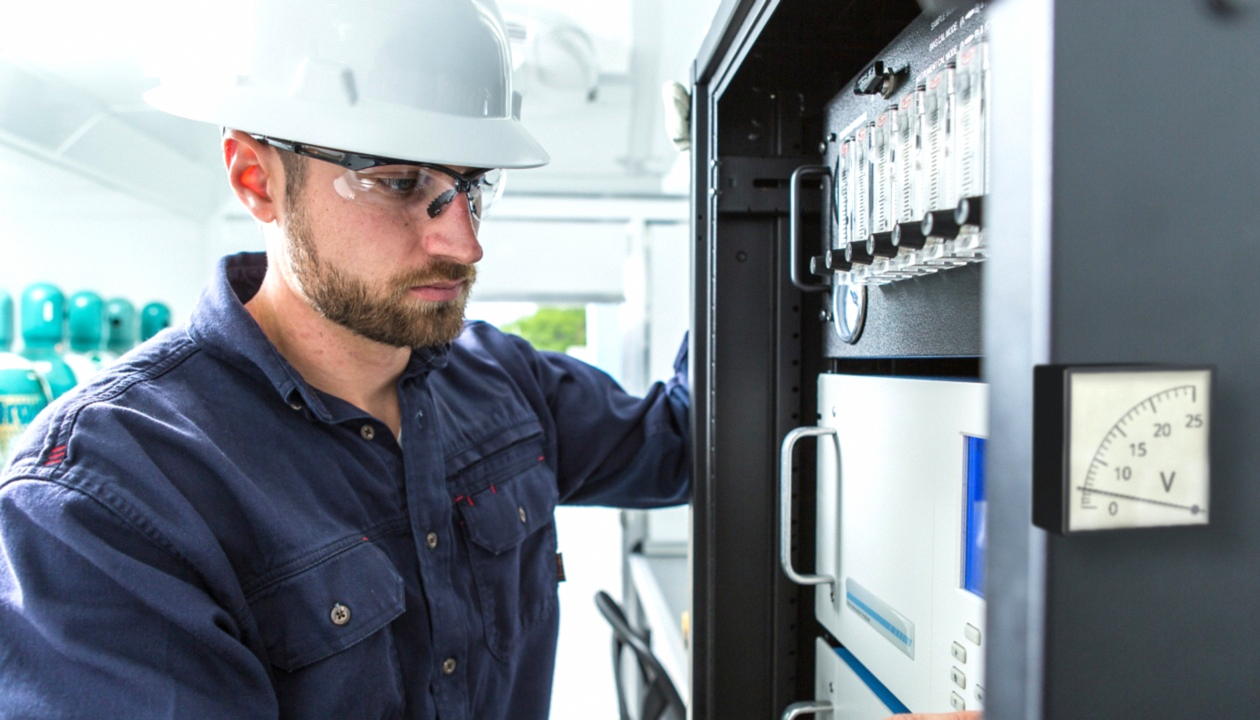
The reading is 5V
